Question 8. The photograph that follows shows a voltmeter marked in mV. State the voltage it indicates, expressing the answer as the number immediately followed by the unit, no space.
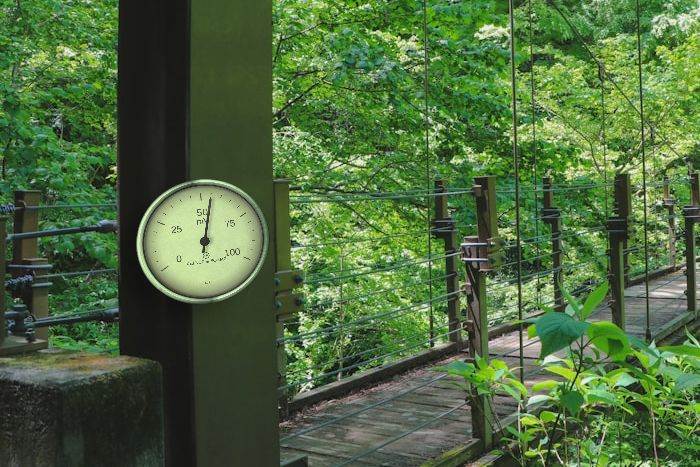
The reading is 55mV
